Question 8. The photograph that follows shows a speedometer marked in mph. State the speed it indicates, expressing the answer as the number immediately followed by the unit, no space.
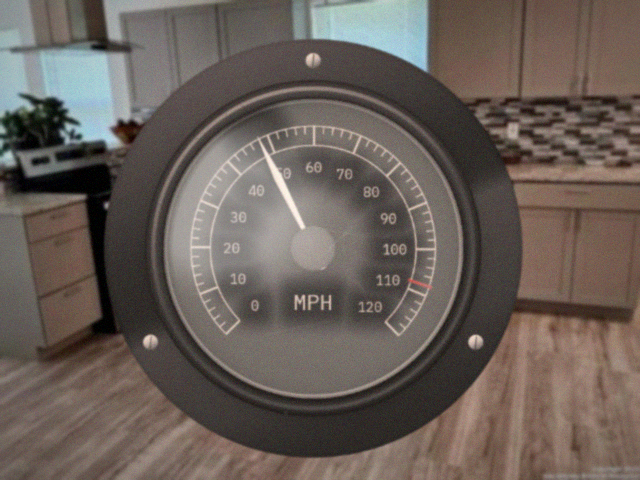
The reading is 48mph
